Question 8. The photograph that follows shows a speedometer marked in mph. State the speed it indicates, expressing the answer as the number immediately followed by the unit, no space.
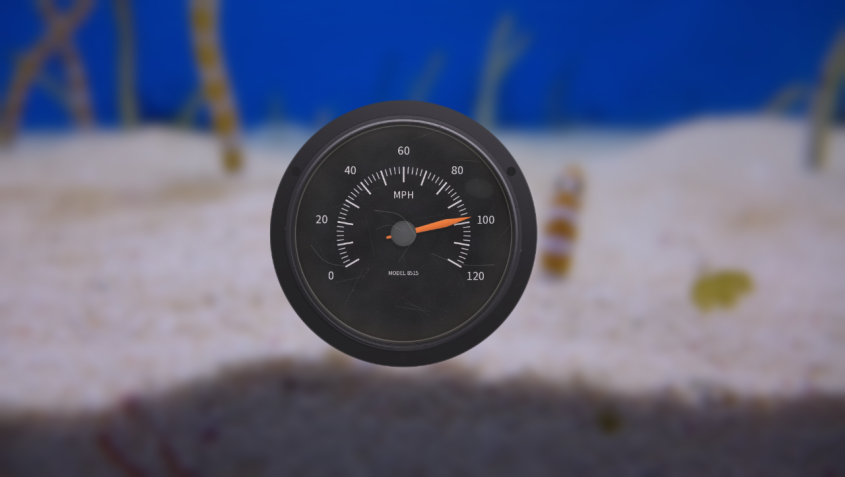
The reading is 98mph
